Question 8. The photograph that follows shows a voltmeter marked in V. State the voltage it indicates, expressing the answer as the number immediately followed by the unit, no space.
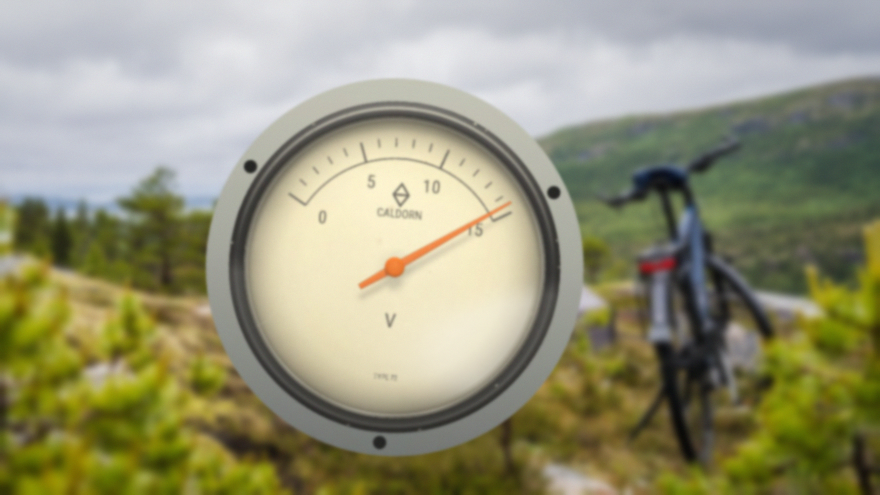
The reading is 14.5V
